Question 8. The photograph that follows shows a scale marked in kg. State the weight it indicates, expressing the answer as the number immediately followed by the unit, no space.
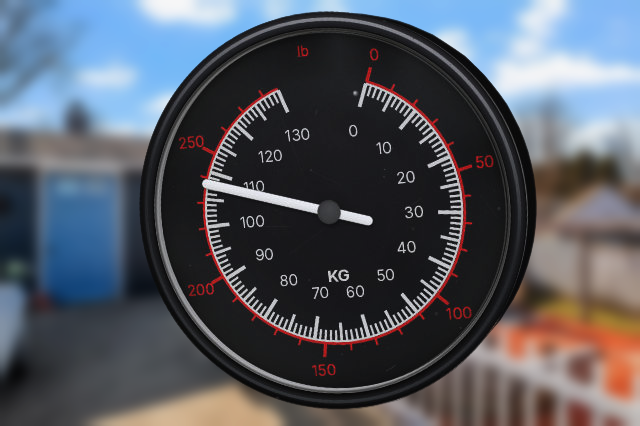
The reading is 108kg
